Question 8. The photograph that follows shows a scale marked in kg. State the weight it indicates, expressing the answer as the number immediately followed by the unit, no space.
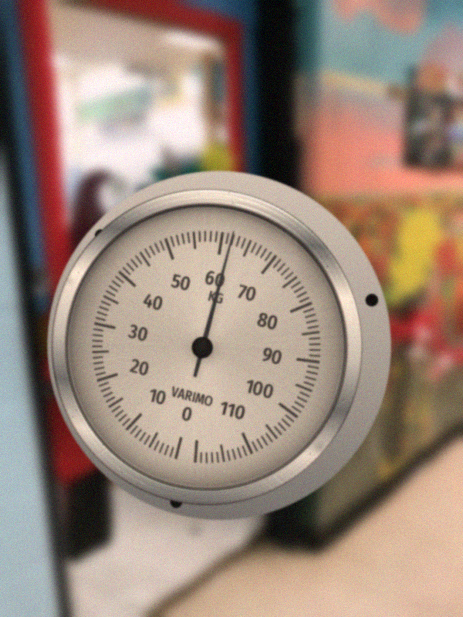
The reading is 62kg
